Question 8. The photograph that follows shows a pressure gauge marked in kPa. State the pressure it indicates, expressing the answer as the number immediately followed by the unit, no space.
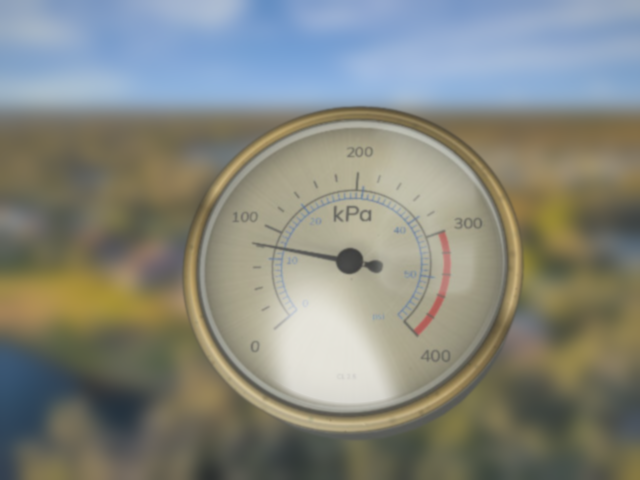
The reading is 80kPa
